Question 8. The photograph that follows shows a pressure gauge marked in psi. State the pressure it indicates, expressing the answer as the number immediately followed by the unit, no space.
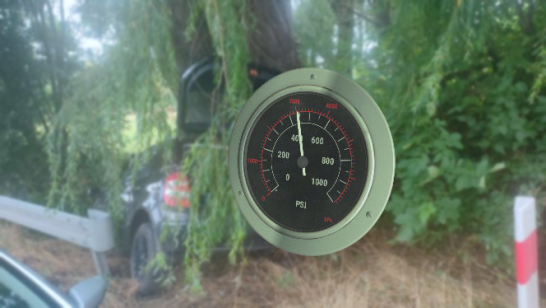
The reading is 450psi
